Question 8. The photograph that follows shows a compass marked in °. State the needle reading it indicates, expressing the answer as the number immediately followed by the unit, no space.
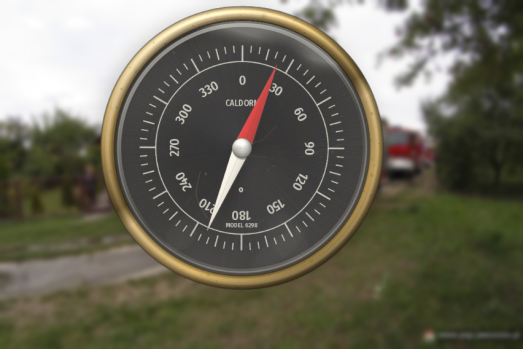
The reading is 22.5°
